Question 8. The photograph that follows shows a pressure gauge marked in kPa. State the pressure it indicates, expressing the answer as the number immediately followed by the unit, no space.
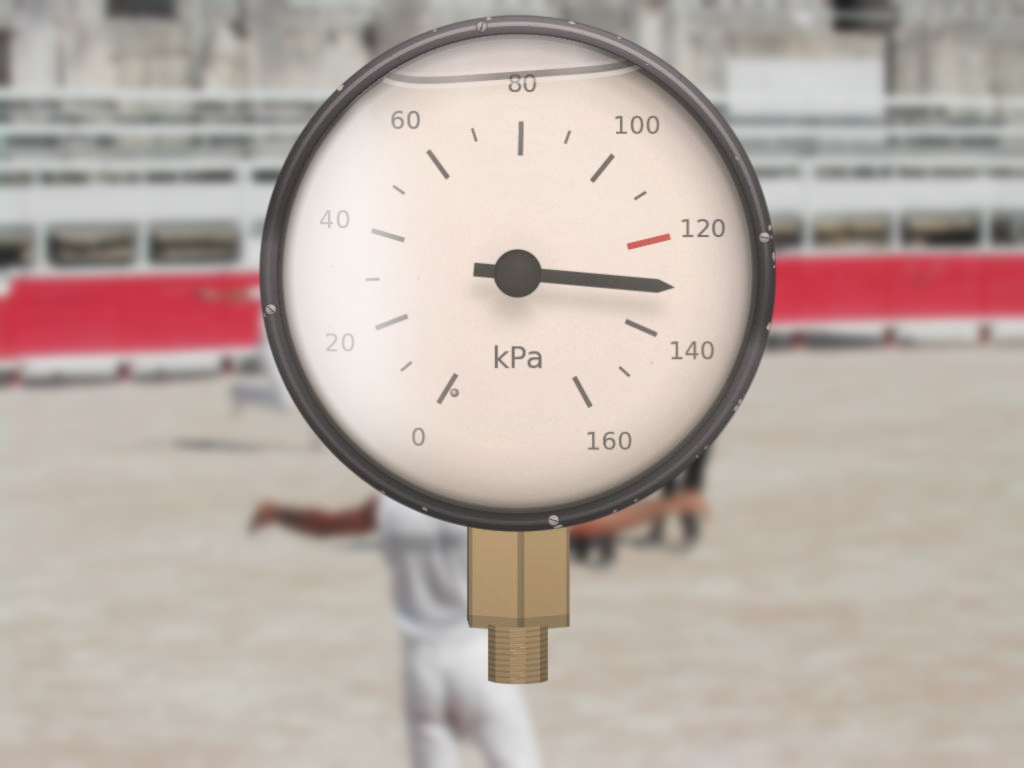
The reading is 130kPa
